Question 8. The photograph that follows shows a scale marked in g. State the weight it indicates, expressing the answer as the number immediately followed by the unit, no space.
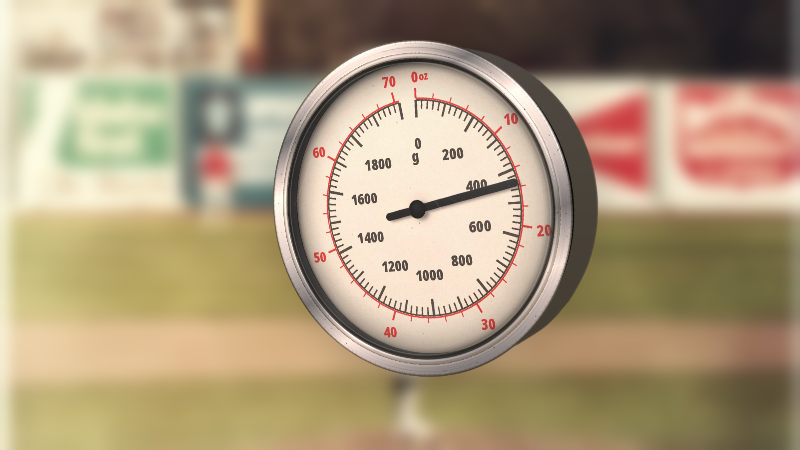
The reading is 440g
